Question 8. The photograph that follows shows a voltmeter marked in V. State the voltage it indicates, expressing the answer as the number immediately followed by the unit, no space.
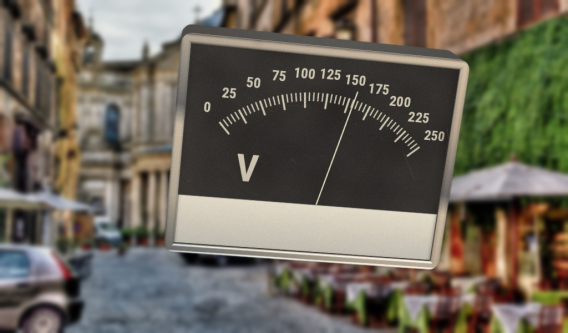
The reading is 155V
